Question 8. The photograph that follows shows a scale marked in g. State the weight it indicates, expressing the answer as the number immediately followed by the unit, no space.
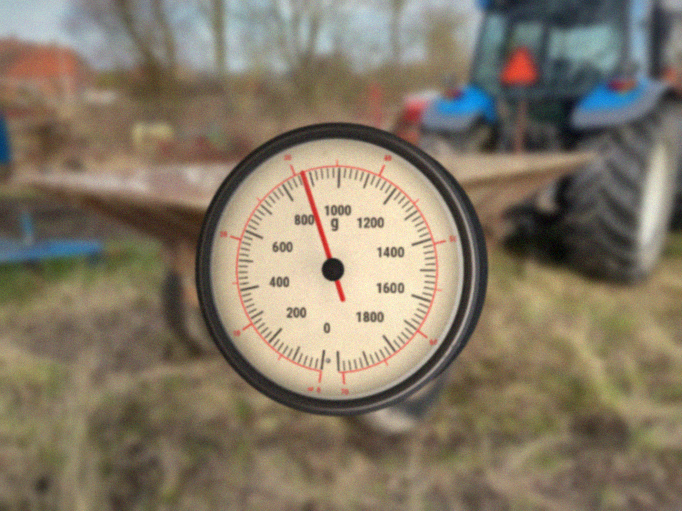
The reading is 880g
